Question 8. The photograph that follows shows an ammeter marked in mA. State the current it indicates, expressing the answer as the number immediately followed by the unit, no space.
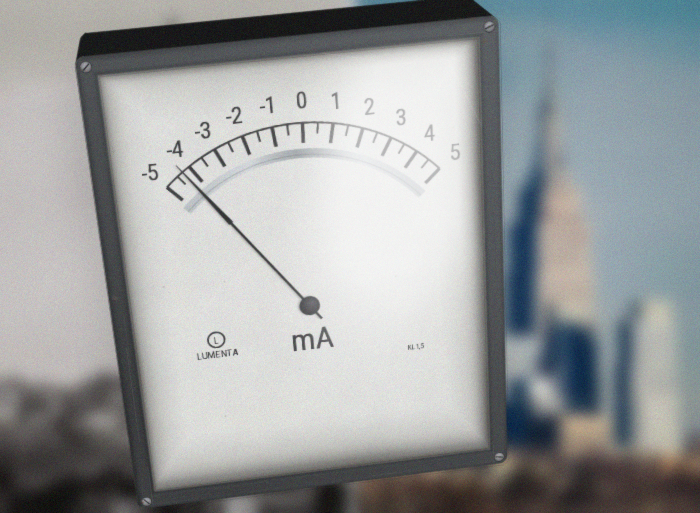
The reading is -4.25mA
